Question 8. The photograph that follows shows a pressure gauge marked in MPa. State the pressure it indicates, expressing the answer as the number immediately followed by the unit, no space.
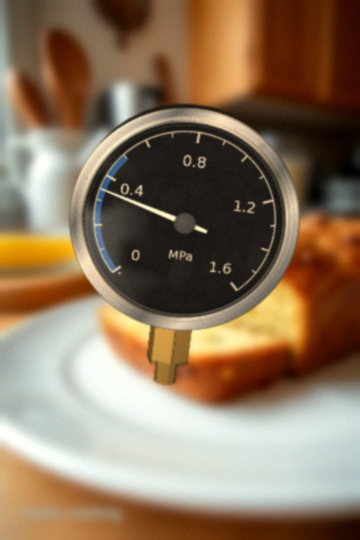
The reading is 0.35MPa
